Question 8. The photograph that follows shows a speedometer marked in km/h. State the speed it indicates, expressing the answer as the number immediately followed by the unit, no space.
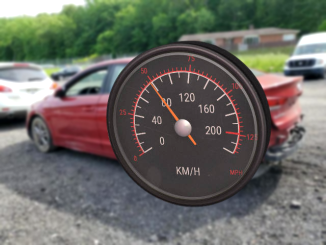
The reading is 80km/h
